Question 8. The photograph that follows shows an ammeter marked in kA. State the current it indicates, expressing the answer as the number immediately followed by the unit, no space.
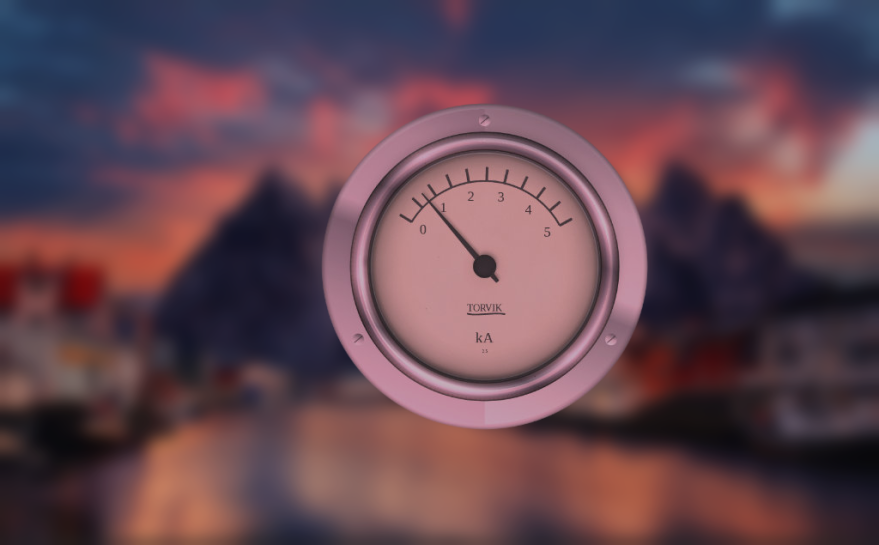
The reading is 0.75kA
